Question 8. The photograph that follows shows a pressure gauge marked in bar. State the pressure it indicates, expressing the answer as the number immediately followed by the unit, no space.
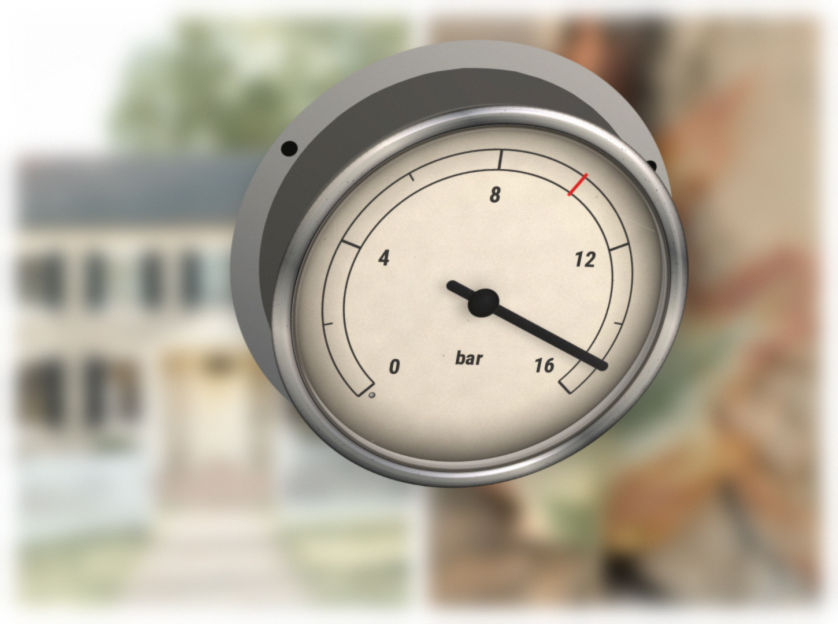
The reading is 15bar
